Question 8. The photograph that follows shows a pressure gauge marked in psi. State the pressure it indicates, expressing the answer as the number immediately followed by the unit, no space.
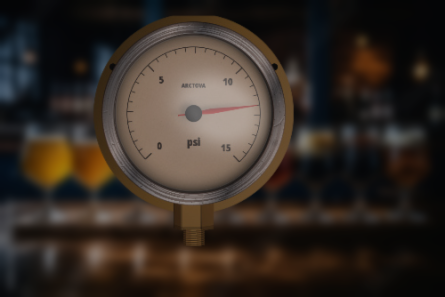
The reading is 12psi
